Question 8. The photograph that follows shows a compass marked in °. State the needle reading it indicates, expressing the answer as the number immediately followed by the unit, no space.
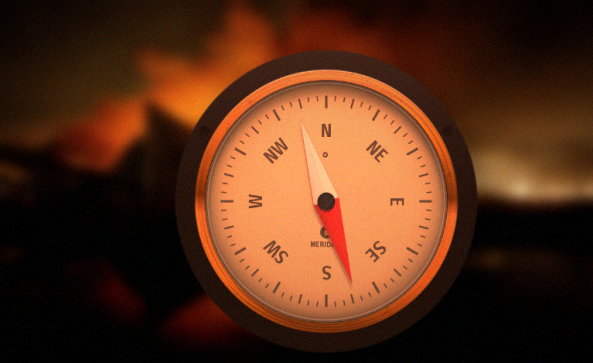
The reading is 162.5°
